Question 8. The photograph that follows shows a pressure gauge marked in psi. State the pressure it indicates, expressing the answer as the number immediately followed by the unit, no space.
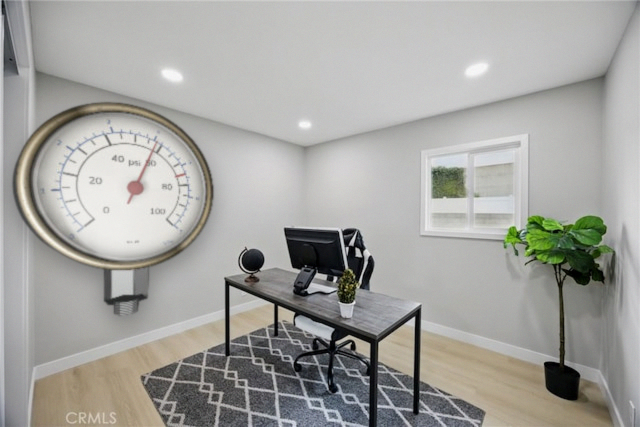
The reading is 57.5psi
